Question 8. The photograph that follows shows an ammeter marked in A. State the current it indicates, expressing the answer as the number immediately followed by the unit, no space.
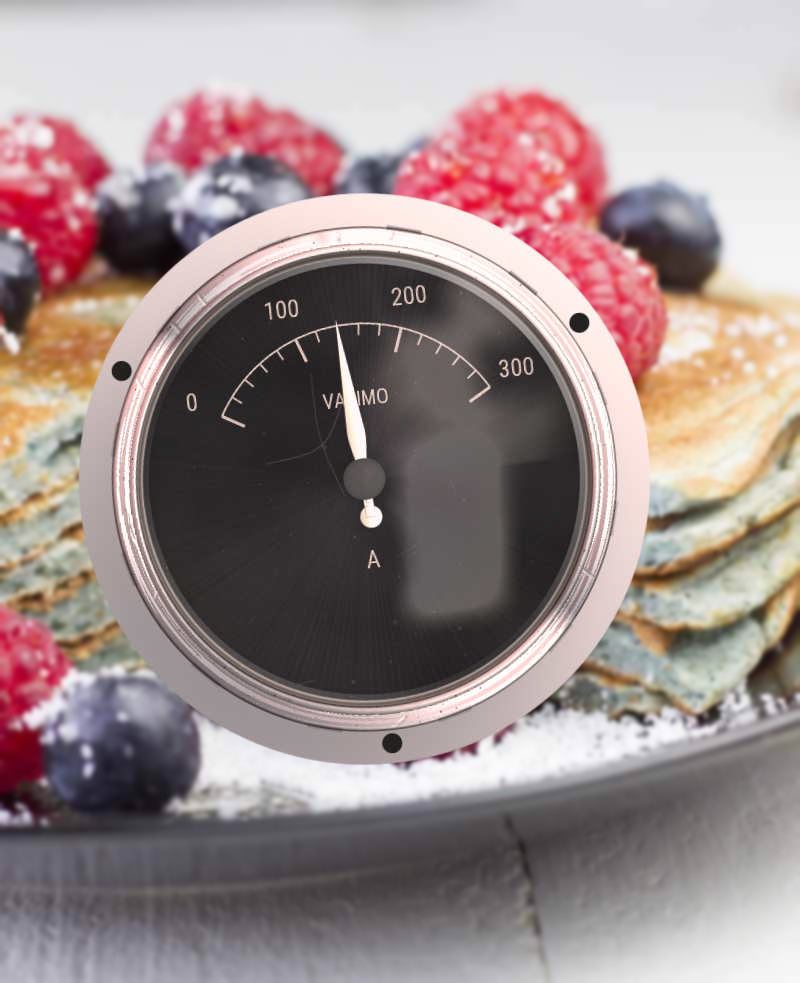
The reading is 140A
